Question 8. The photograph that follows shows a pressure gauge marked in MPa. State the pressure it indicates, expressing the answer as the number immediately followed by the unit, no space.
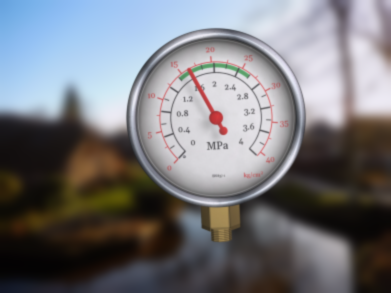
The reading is 1.6MPa
